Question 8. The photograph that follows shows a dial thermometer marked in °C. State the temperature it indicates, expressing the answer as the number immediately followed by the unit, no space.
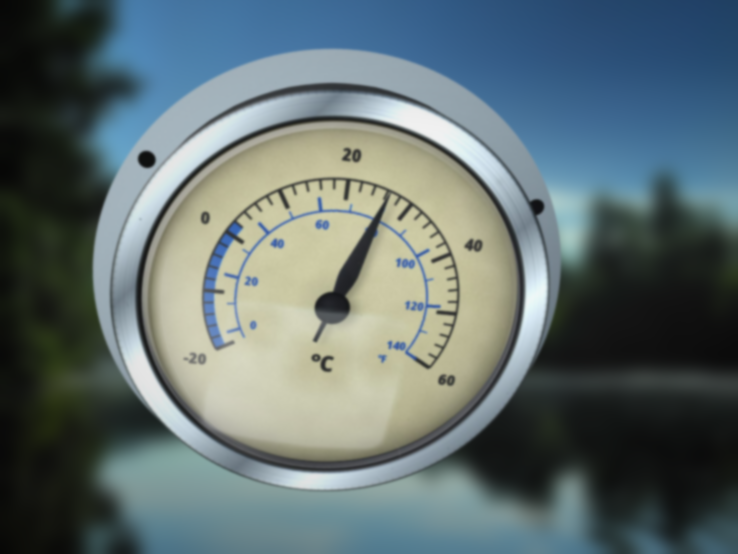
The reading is 26°C
